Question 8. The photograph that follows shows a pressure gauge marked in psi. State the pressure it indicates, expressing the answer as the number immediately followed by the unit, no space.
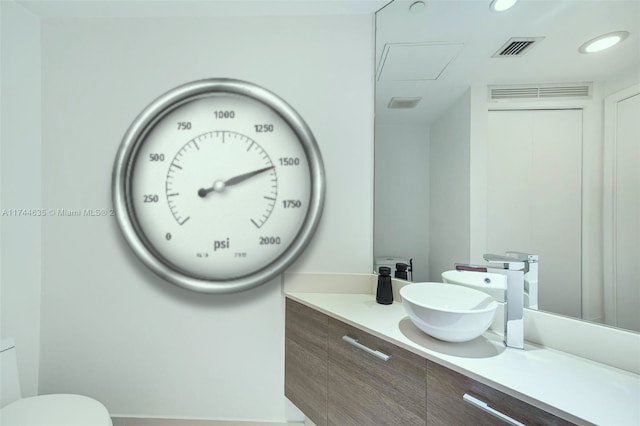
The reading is 1500psi
